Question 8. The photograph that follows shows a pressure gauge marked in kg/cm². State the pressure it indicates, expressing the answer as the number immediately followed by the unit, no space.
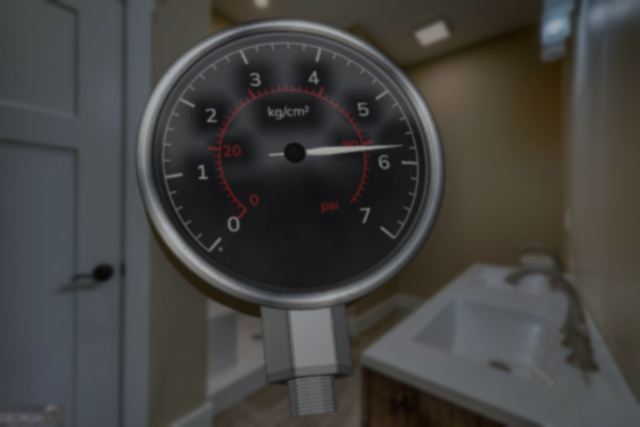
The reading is 5.8kg/cm²
